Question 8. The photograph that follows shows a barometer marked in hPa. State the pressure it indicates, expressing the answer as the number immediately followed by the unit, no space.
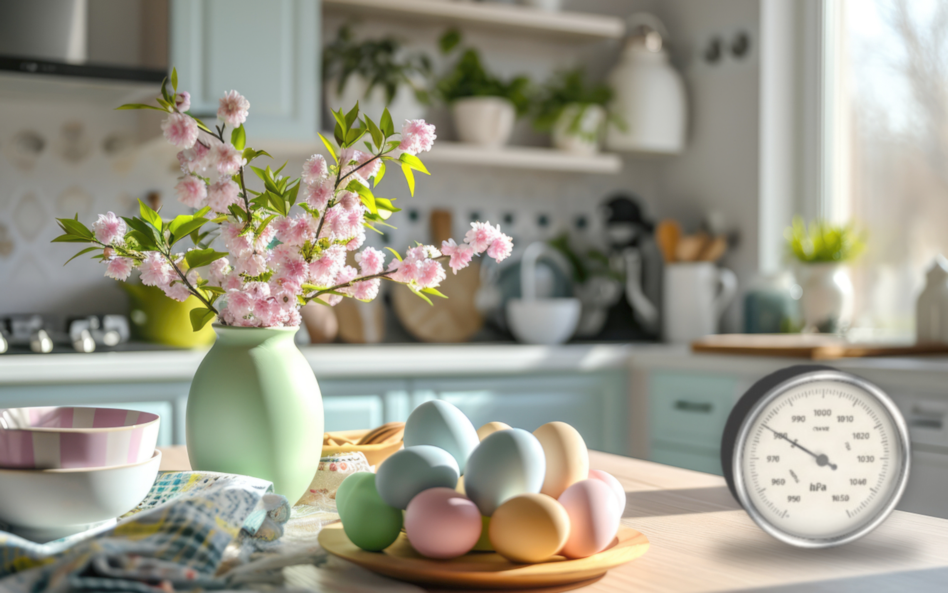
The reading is 980hPa
